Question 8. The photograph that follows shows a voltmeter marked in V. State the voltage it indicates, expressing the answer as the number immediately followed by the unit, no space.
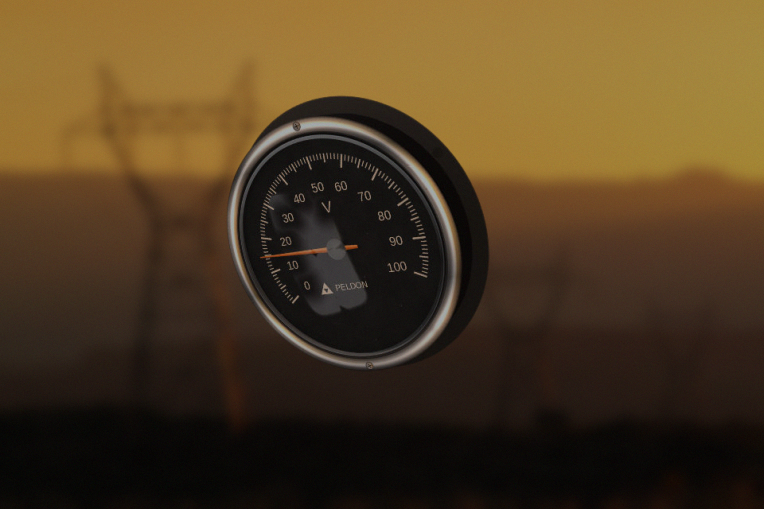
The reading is 15V
